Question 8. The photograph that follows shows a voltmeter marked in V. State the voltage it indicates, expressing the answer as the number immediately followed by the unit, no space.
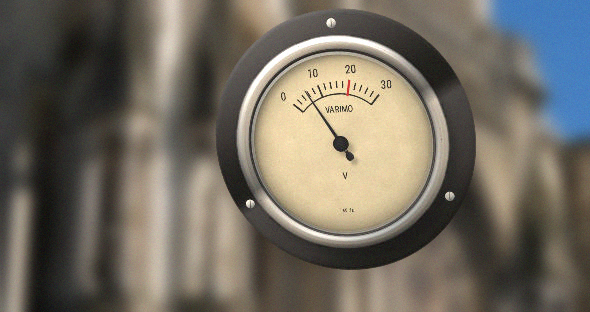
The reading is 6V
